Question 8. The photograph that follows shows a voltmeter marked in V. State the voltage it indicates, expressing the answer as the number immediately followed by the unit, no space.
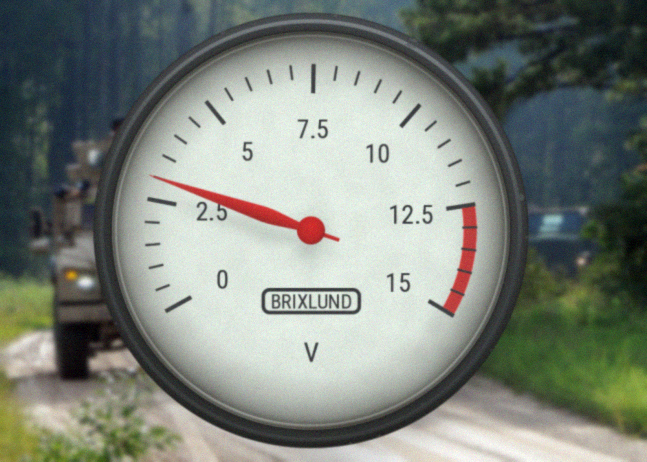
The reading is 3V
